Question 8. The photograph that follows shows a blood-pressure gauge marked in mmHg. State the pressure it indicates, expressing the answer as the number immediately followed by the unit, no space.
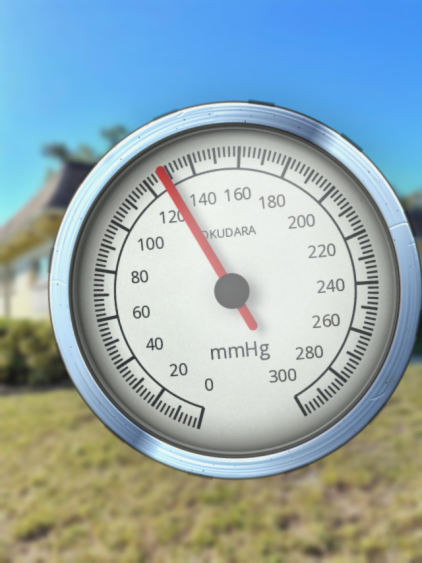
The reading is 128mmHg
